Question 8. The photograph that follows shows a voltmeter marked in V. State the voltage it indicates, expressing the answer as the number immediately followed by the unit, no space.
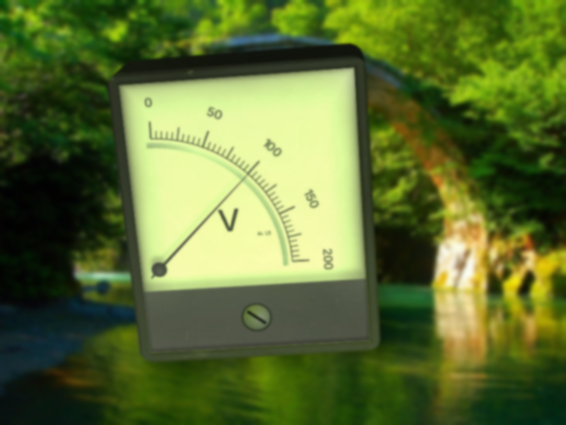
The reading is 100V
